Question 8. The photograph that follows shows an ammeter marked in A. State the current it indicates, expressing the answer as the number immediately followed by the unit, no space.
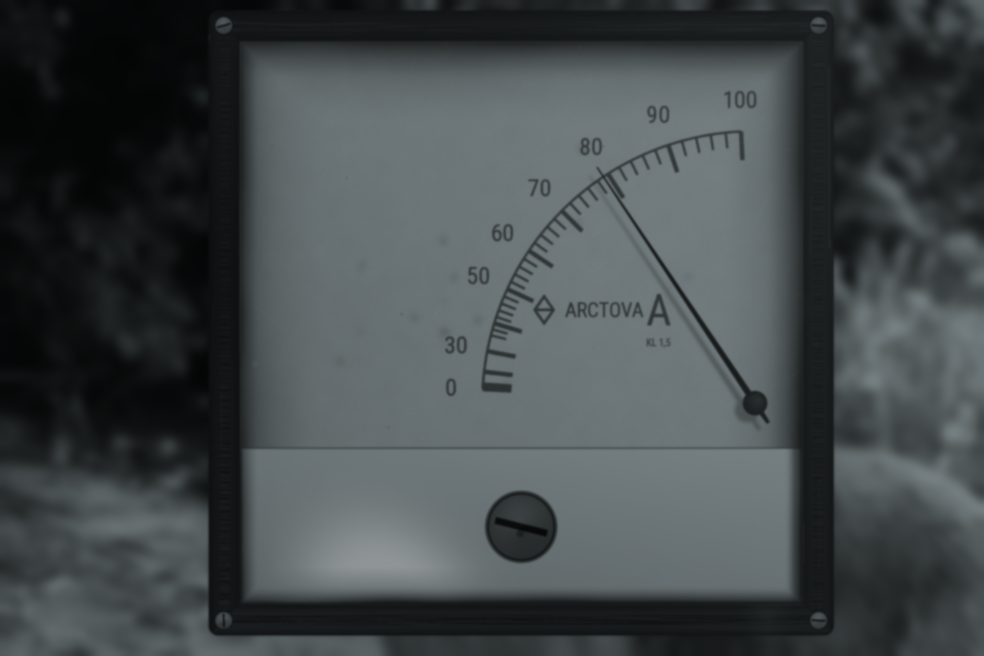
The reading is 79A
